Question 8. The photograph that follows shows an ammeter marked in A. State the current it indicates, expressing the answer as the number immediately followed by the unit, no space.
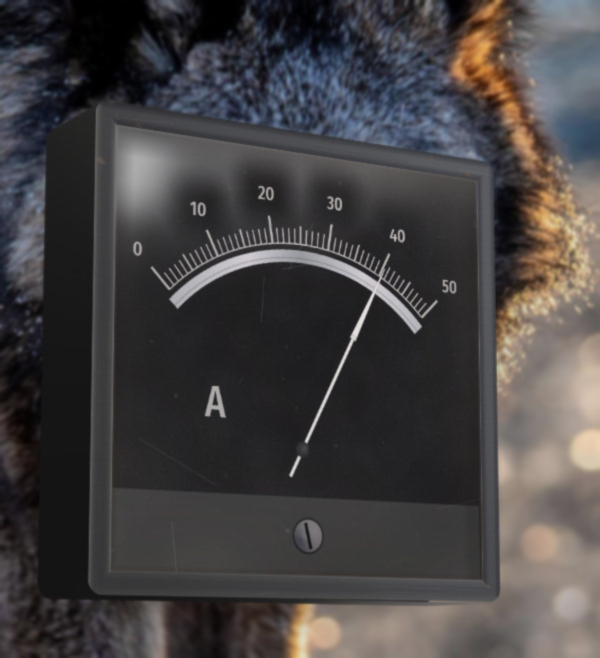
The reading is 40A
